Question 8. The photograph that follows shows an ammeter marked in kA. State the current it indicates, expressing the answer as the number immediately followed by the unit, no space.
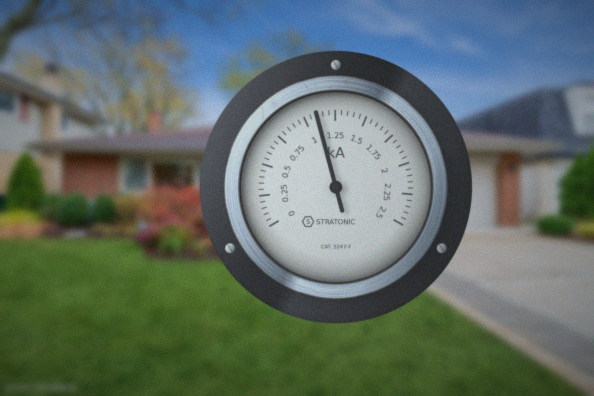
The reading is 1.1kA
